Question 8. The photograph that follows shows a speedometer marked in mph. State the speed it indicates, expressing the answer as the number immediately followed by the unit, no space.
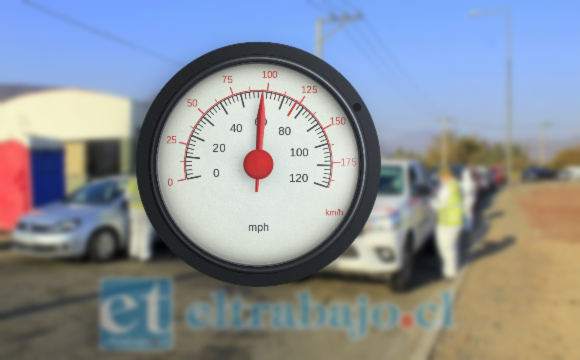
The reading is 60mph
